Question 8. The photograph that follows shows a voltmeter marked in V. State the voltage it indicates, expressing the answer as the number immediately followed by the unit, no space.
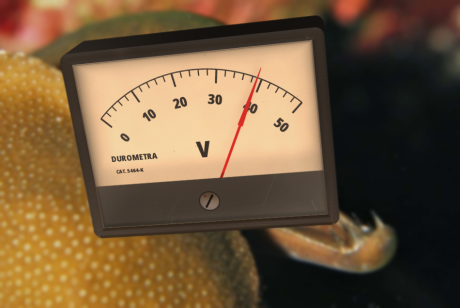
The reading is 39V
